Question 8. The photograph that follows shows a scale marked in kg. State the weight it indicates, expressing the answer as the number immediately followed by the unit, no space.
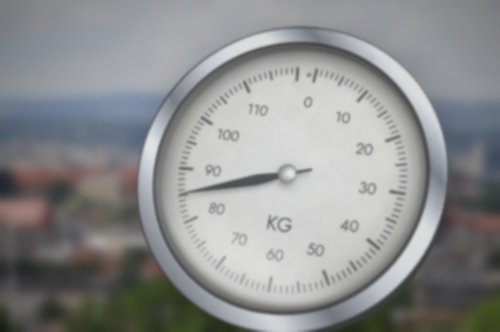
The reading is 85kg
